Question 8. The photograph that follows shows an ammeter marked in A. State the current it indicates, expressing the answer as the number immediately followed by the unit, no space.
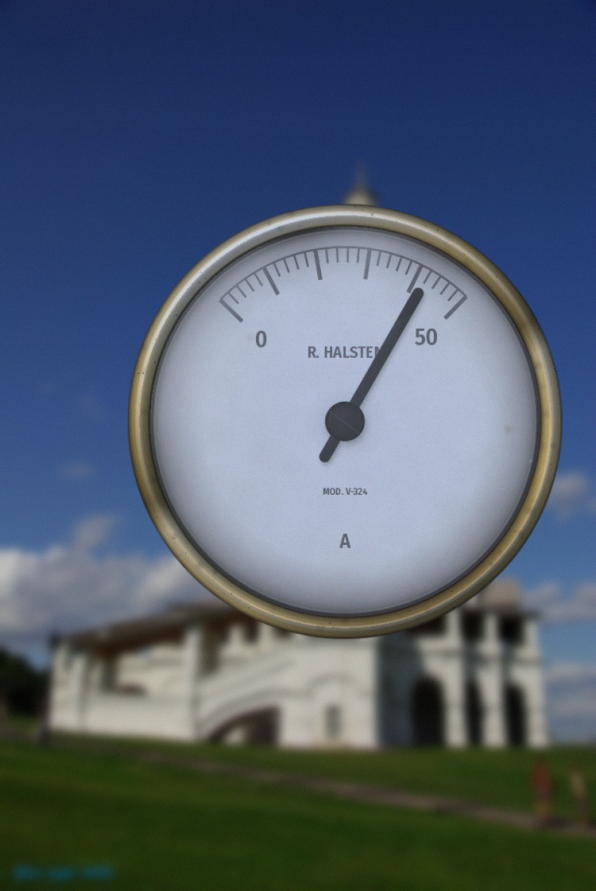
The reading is 42A
